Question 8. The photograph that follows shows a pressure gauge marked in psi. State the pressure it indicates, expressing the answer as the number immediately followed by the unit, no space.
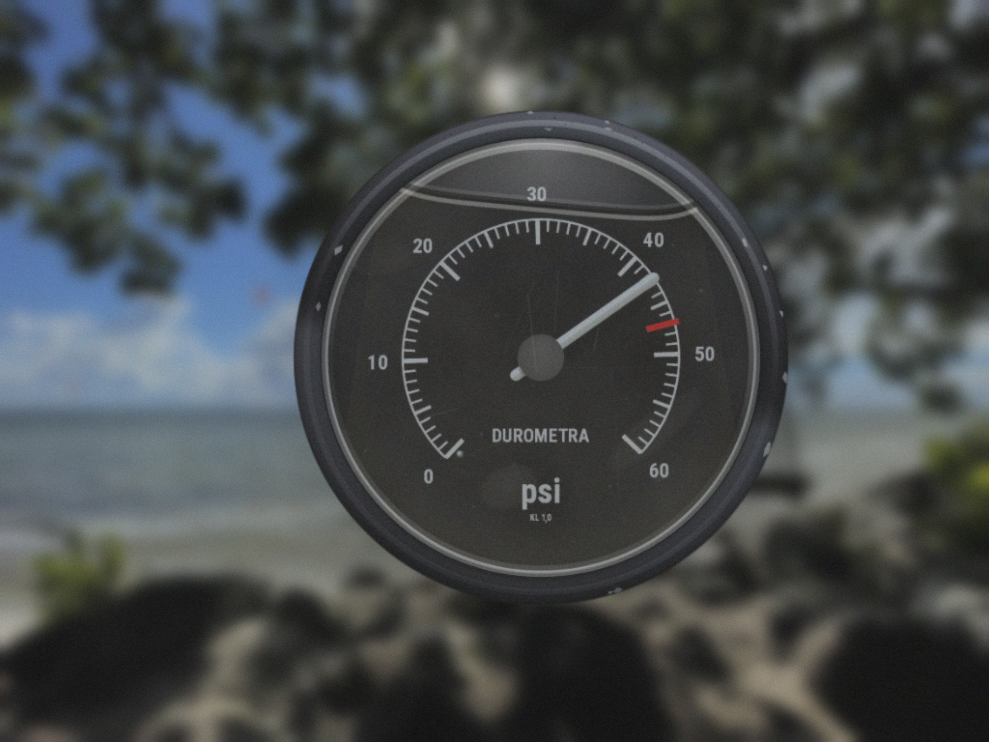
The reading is 42.5psi
